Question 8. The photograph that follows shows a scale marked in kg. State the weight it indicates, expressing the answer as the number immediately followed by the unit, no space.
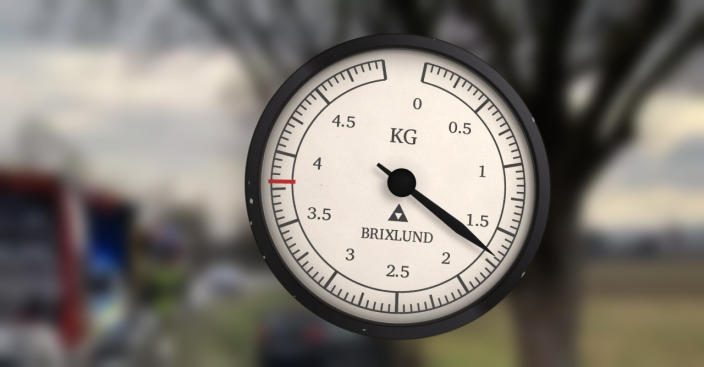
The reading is 1.7kg
